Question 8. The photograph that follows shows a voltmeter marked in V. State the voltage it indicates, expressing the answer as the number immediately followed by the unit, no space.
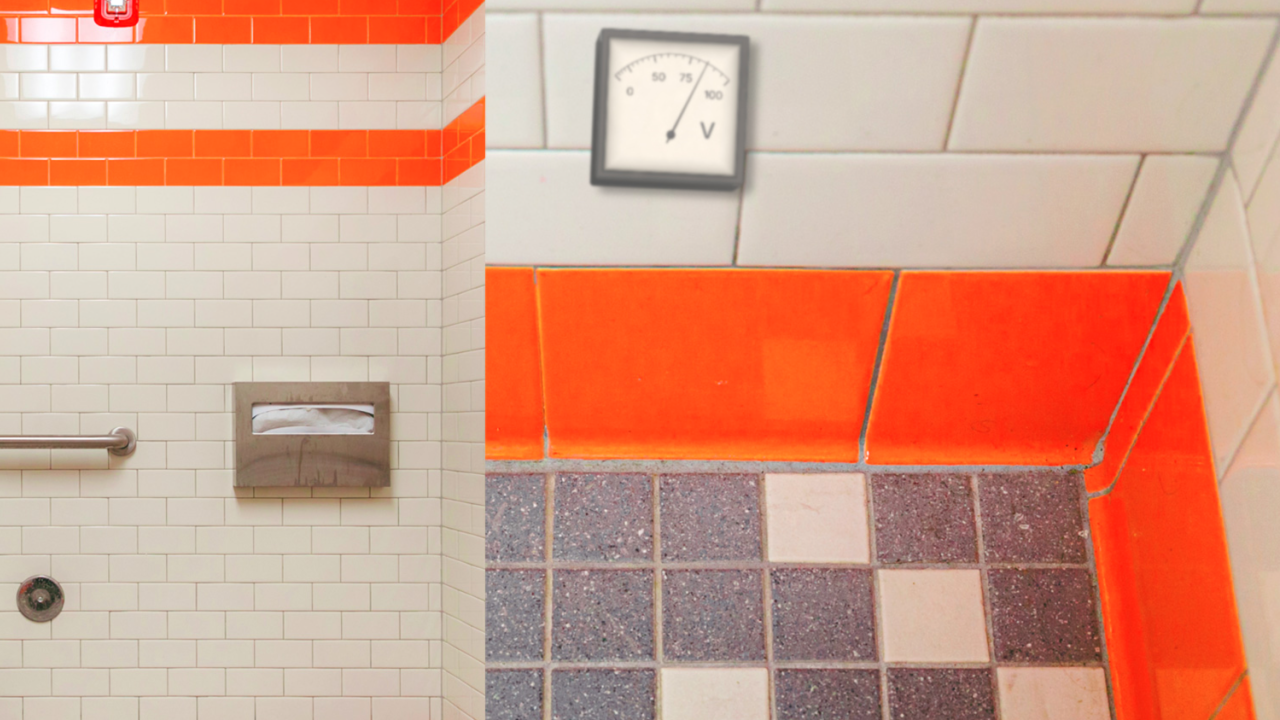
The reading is 85V
